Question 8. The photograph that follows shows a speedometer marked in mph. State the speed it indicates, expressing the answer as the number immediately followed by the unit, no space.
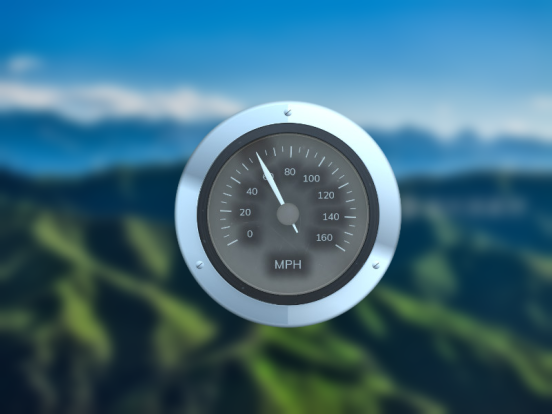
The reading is 60mph
